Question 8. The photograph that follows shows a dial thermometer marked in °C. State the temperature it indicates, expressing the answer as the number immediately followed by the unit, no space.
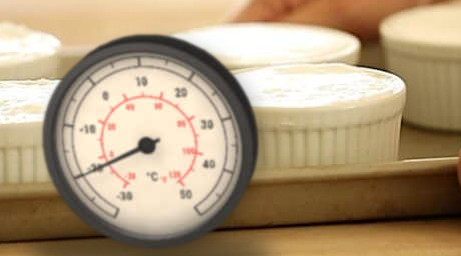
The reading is -20°C
